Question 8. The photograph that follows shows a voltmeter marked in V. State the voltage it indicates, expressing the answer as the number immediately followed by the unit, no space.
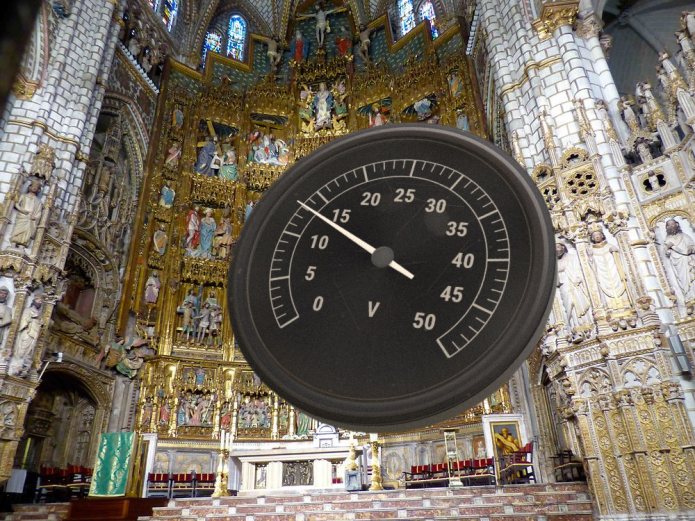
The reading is 13V
